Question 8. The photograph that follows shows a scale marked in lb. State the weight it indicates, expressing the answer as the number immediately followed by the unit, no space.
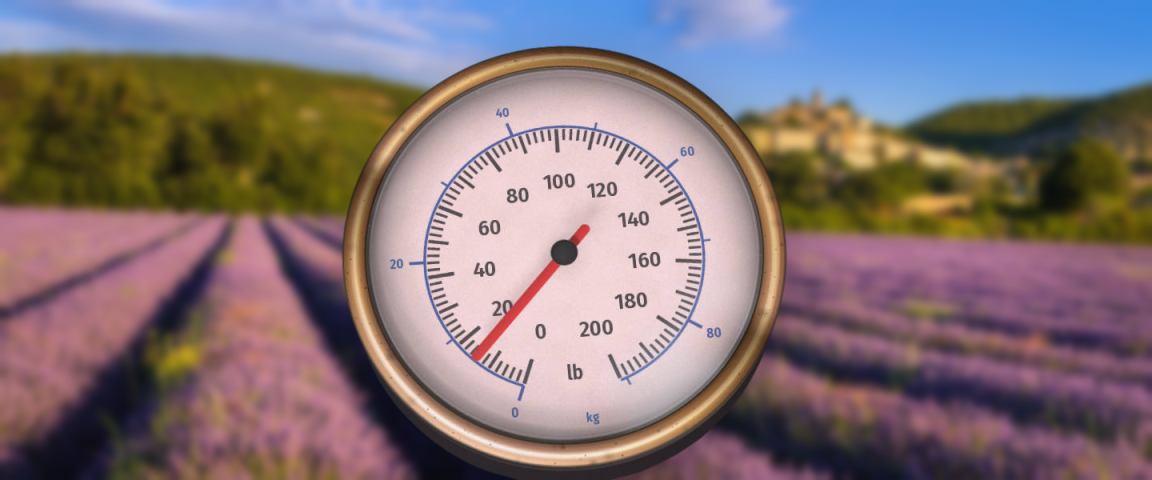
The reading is 14lb
